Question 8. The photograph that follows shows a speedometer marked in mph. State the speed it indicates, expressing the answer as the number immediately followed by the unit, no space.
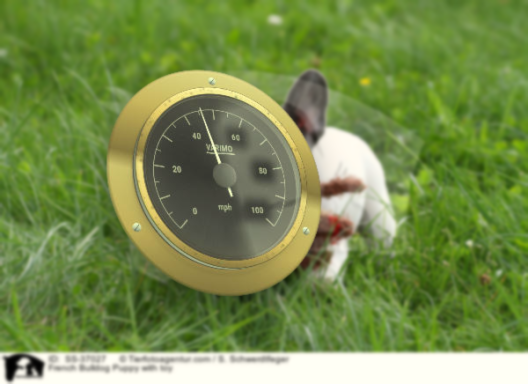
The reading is 45mph
